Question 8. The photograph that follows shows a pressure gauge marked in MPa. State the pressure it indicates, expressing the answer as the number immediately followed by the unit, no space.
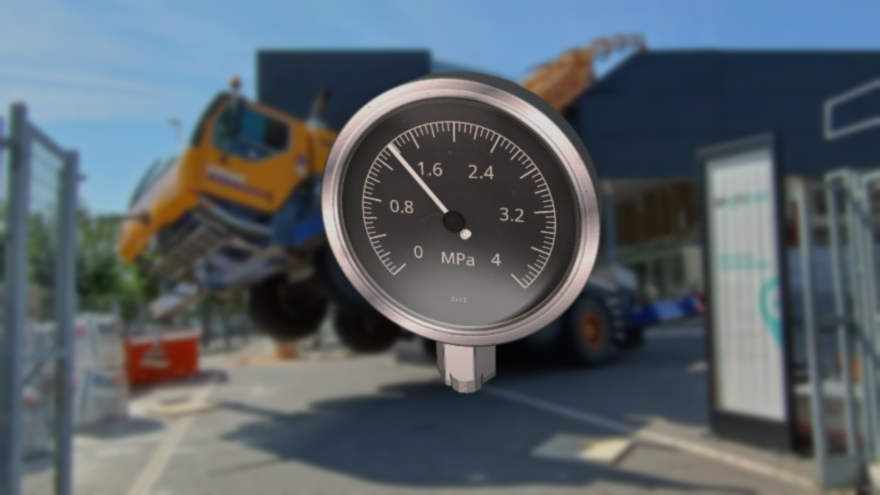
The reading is 1.4MPa
